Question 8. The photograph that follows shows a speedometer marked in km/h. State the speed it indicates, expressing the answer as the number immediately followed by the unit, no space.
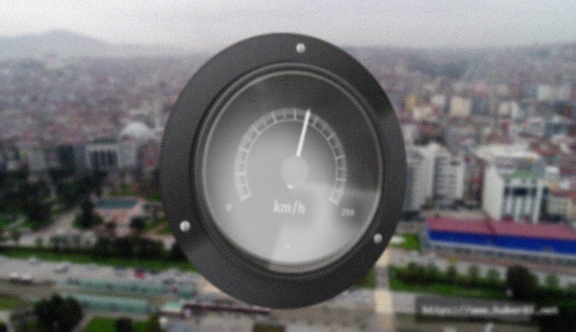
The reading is 110km/h
